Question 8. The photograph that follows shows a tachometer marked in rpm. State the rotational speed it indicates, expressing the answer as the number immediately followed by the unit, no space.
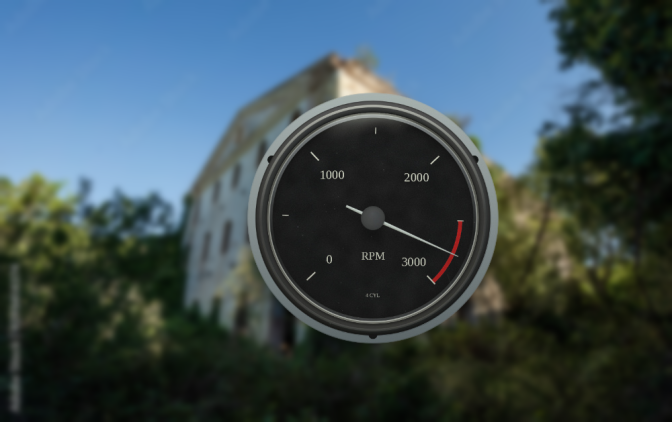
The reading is 2750rpm
